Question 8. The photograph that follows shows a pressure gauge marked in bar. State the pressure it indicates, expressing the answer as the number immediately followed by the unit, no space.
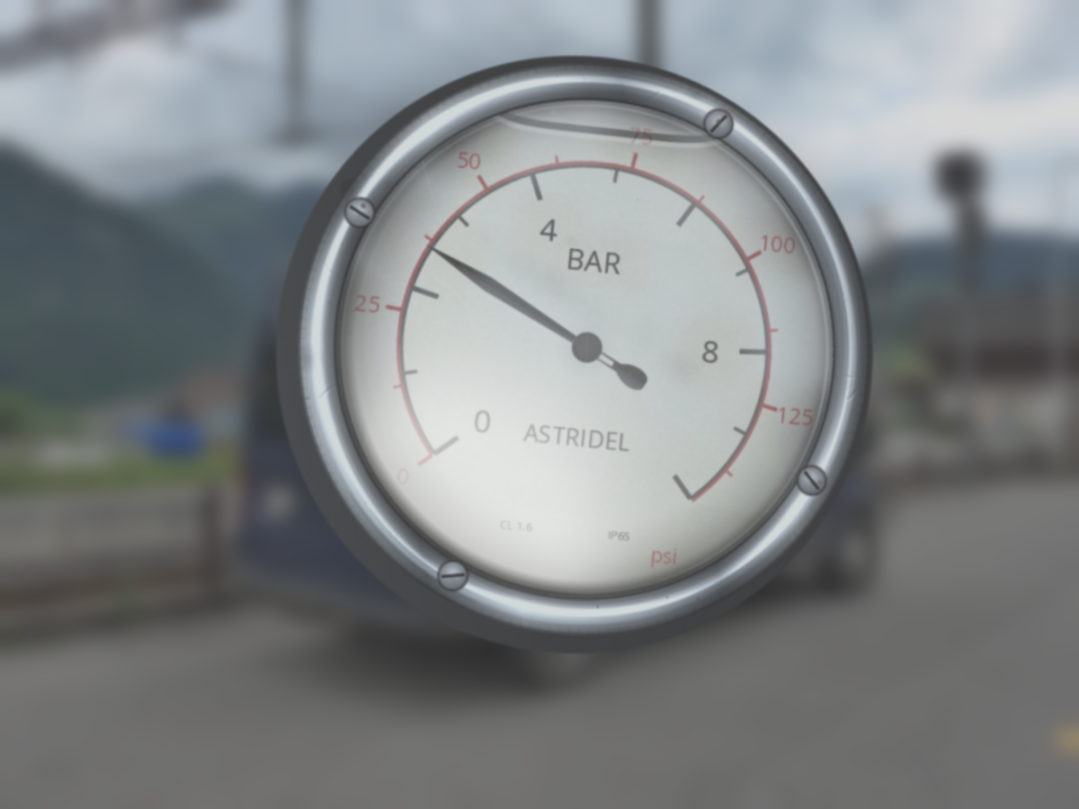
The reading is 2.5bar
